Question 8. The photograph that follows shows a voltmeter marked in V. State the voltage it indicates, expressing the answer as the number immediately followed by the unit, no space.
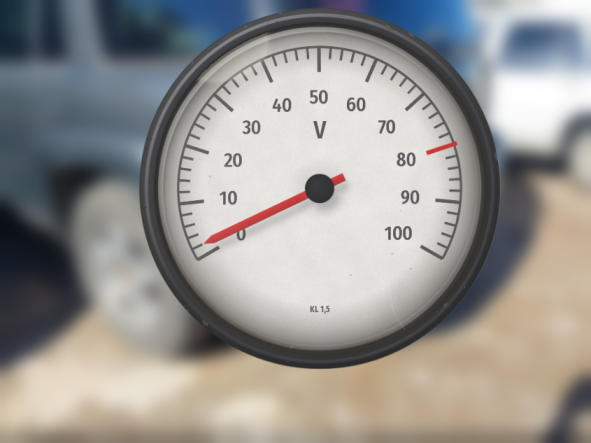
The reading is 2V
